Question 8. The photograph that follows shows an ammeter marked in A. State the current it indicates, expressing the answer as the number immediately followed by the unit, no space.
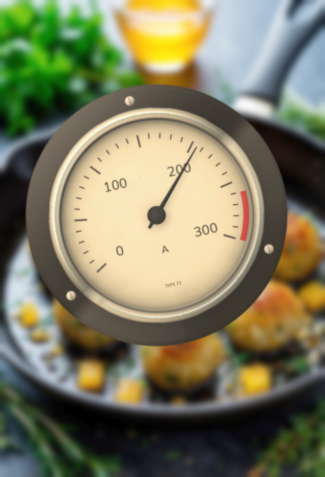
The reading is 205A
